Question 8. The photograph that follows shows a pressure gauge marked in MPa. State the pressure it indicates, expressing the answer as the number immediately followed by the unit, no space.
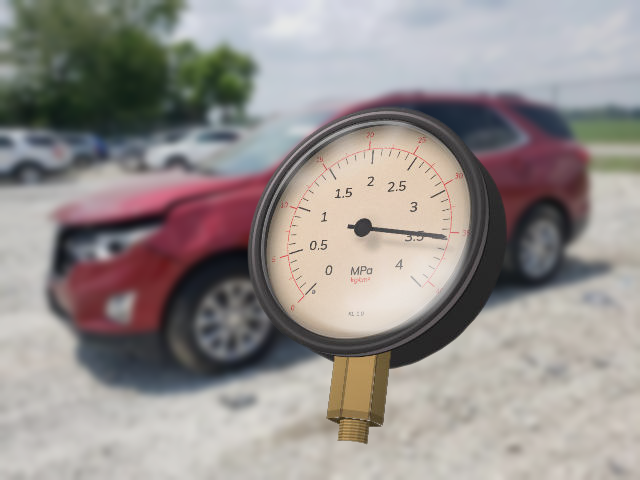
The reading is 3.5MPa
